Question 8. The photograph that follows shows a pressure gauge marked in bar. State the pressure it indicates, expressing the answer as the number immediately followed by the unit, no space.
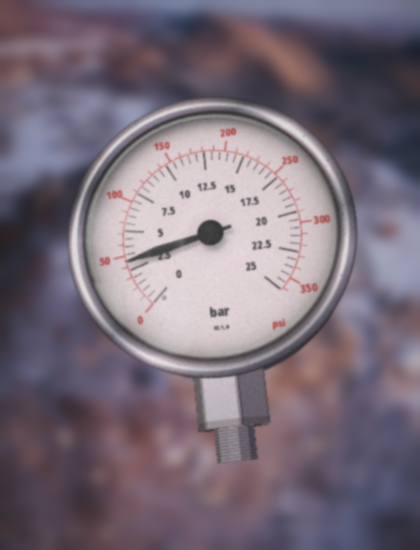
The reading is 3bar
